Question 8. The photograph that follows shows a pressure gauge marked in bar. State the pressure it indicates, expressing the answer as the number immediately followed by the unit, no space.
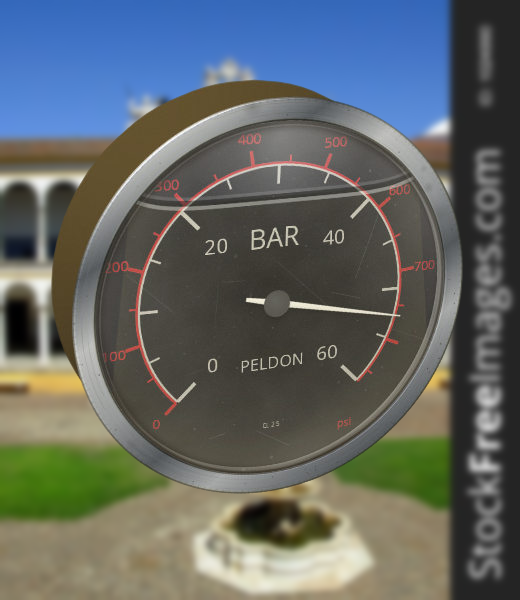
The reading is 52.5bar
